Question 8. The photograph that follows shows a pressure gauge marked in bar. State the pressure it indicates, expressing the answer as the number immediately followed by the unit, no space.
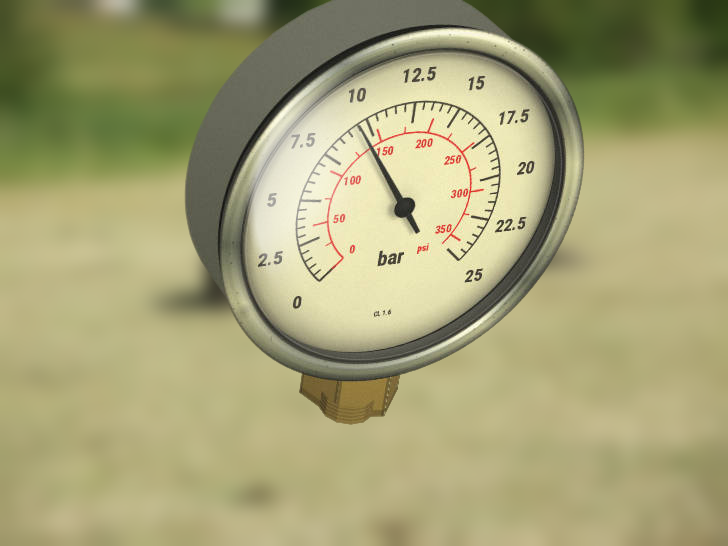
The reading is 9.5bar
